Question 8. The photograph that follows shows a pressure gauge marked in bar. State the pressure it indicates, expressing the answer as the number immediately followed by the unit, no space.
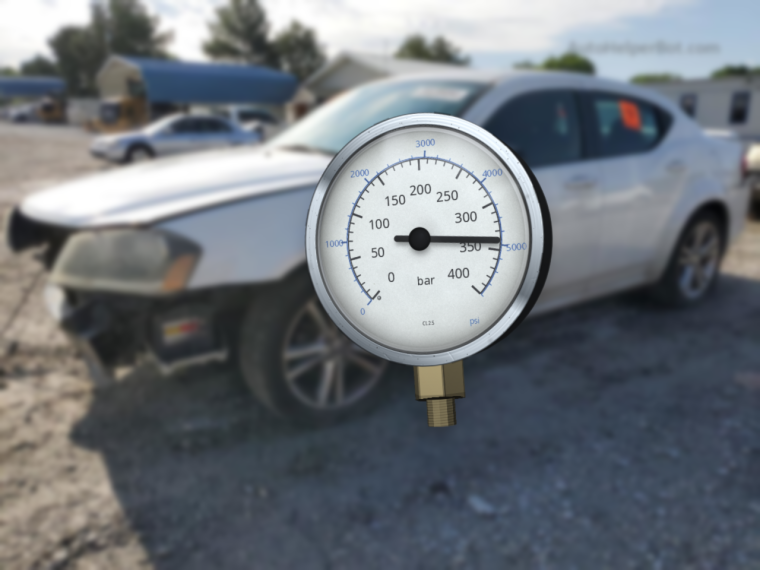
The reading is 340bar
